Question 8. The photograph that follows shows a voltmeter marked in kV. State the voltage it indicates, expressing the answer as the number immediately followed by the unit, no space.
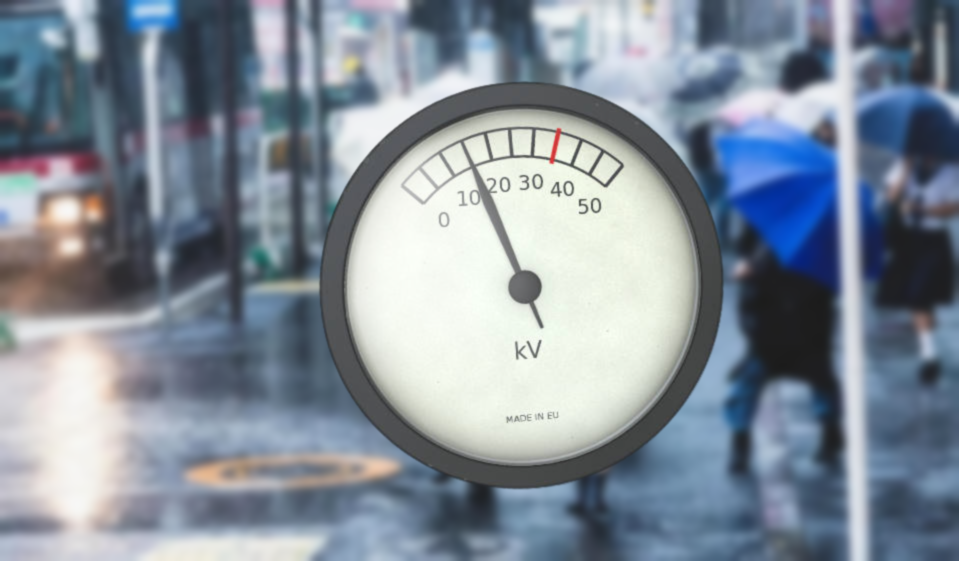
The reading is 15kV
